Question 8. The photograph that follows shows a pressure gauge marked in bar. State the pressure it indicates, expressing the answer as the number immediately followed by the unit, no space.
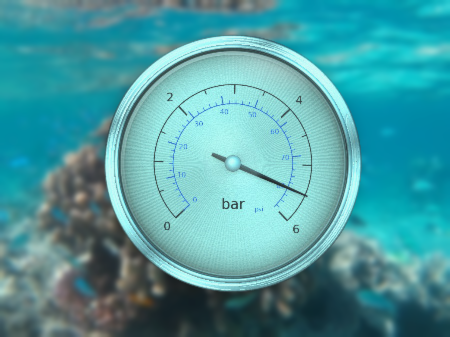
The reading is 5.5bar
